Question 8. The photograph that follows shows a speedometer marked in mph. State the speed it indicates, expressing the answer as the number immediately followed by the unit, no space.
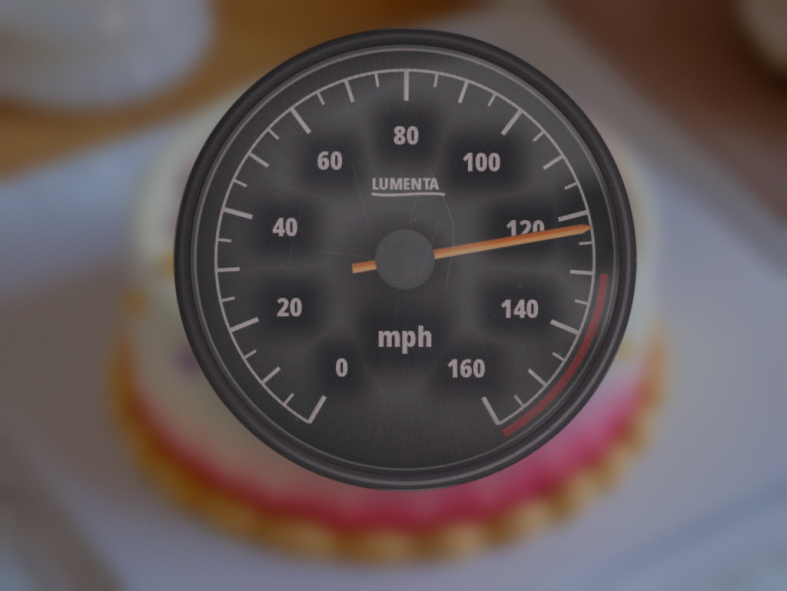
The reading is 122.5mph
